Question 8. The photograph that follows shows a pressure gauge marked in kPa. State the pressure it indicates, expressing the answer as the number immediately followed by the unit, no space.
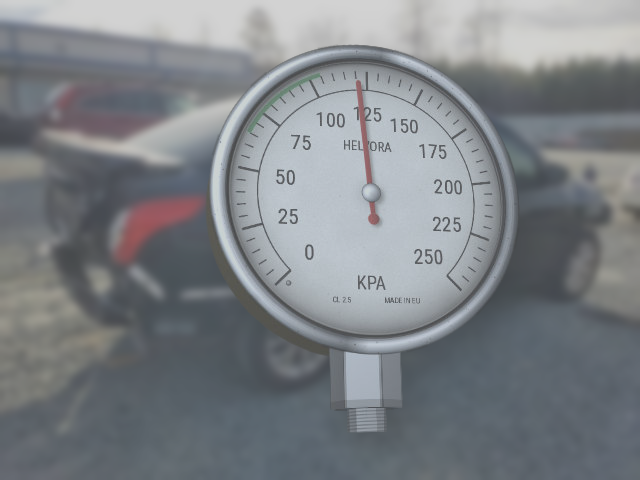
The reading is 120kPa
